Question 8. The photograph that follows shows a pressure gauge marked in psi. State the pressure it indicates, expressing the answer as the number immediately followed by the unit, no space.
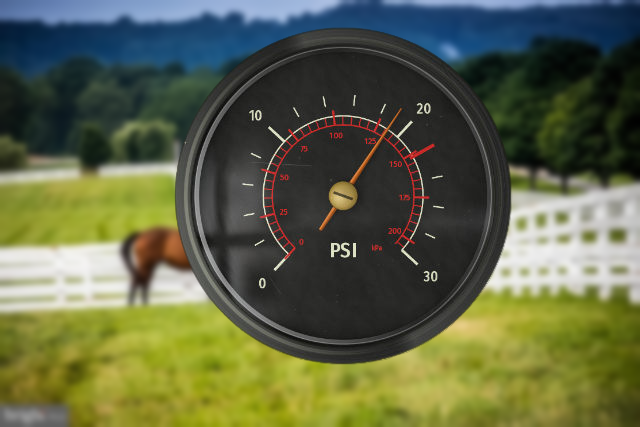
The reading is 19psi
